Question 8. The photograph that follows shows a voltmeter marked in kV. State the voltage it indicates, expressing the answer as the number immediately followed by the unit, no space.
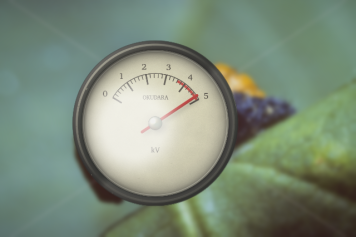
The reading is 4.8kV
